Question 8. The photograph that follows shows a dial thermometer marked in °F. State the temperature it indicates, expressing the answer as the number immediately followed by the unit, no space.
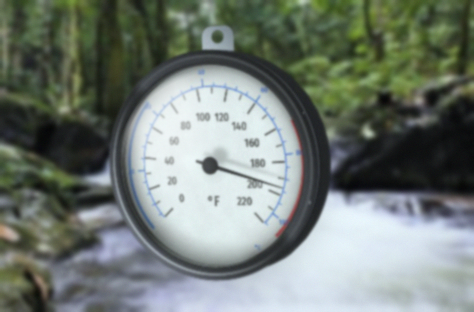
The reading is 195°F
